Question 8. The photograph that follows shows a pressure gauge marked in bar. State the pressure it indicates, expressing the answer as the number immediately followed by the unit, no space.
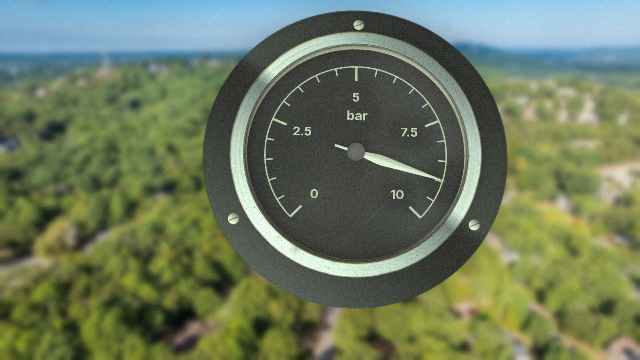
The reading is 9bar
